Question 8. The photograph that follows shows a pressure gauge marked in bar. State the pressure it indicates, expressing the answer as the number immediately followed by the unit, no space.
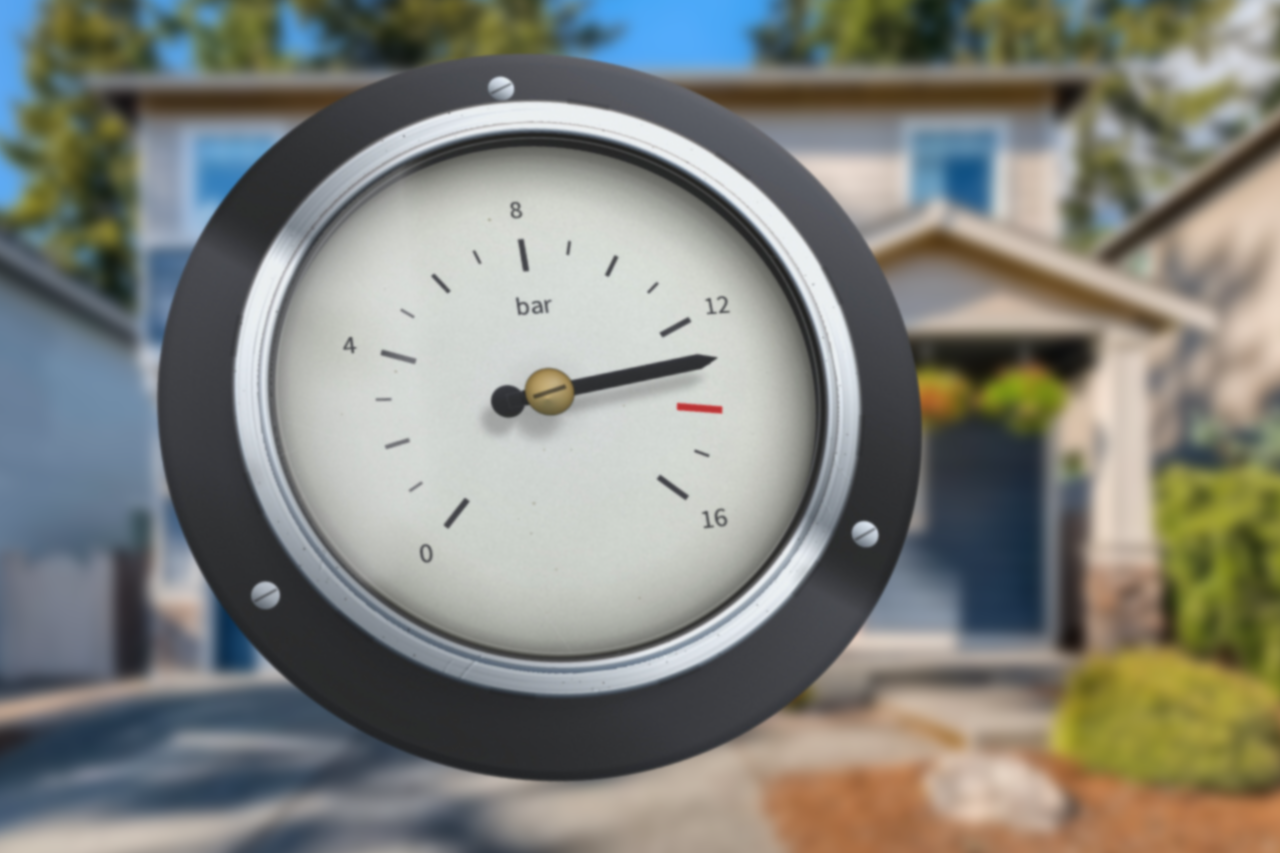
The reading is 13bar
